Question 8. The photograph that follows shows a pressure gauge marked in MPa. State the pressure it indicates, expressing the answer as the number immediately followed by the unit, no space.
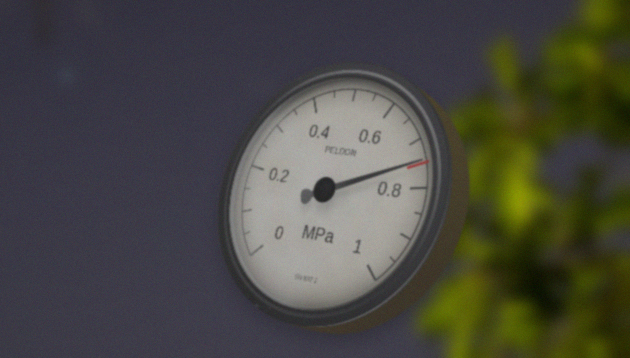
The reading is 0.75MPa
